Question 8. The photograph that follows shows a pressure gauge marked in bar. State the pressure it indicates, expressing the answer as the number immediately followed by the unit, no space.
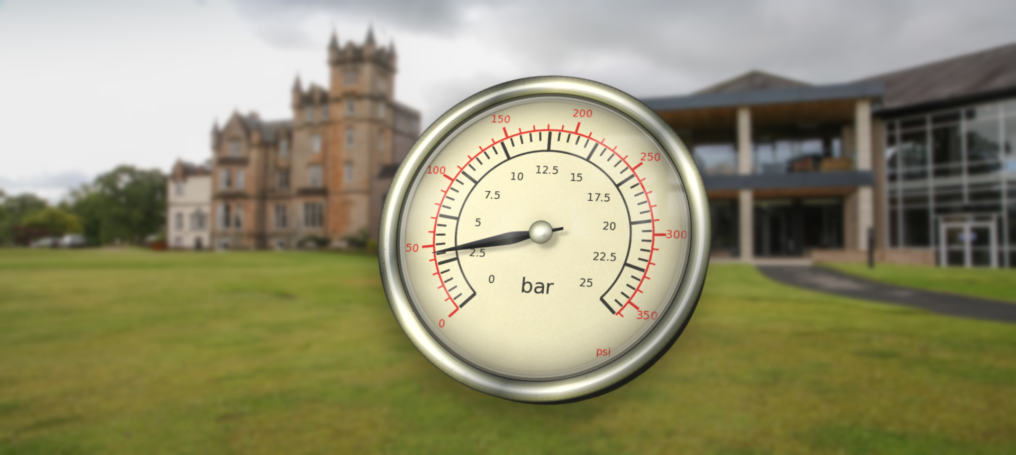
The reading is 3bar
